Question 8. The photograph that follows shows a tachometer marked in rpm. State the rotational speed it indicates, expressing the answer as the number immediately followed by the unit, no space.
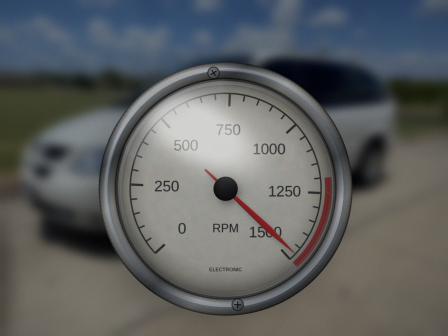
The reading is 1475rpm
